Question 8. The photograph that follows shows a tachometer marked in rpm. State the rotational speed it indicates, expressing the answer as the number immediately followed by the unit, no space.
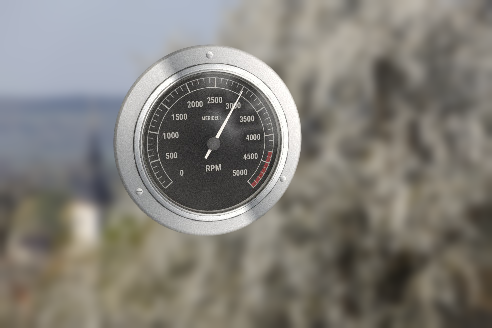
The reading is 3000rpm
